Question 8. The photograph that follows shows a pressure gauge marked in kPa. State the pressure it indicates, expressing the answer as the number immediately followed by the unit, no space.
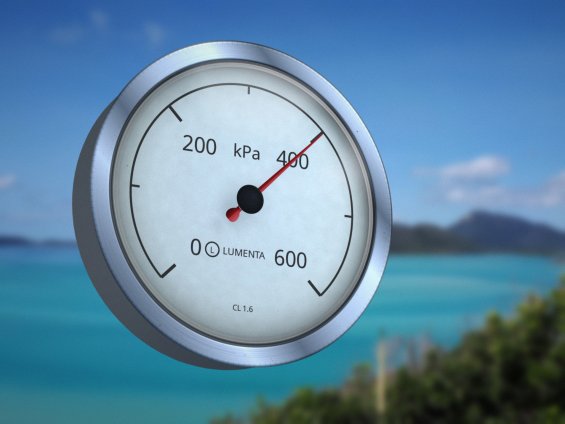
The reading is 400kPa
